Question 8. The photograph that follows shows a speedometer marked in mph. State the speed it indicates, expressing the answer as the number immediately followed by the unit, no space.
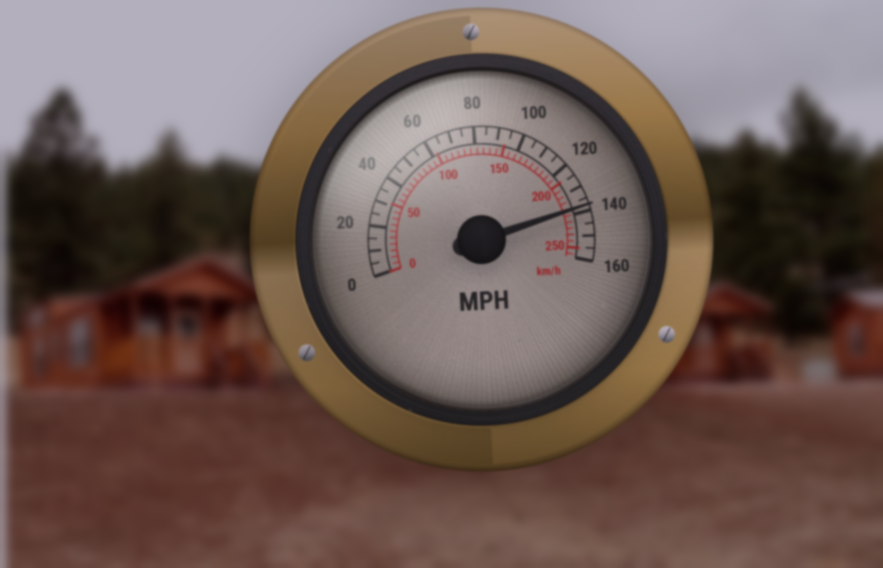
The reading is 137.5mph
